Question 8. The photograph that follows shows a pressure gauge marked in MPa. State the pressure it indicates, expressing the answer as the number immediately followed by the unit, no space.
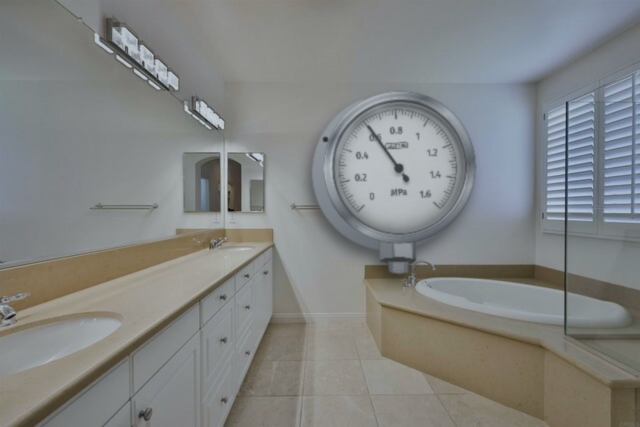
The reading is 0.6MPa
